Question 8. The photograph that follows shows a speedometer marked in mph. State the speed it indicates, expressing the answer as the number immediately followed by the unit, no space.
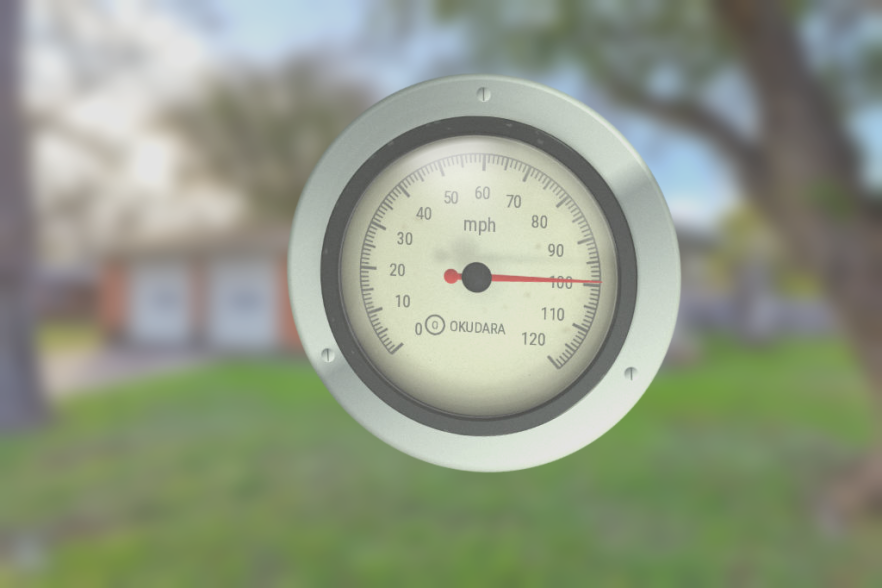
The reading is 99mph
